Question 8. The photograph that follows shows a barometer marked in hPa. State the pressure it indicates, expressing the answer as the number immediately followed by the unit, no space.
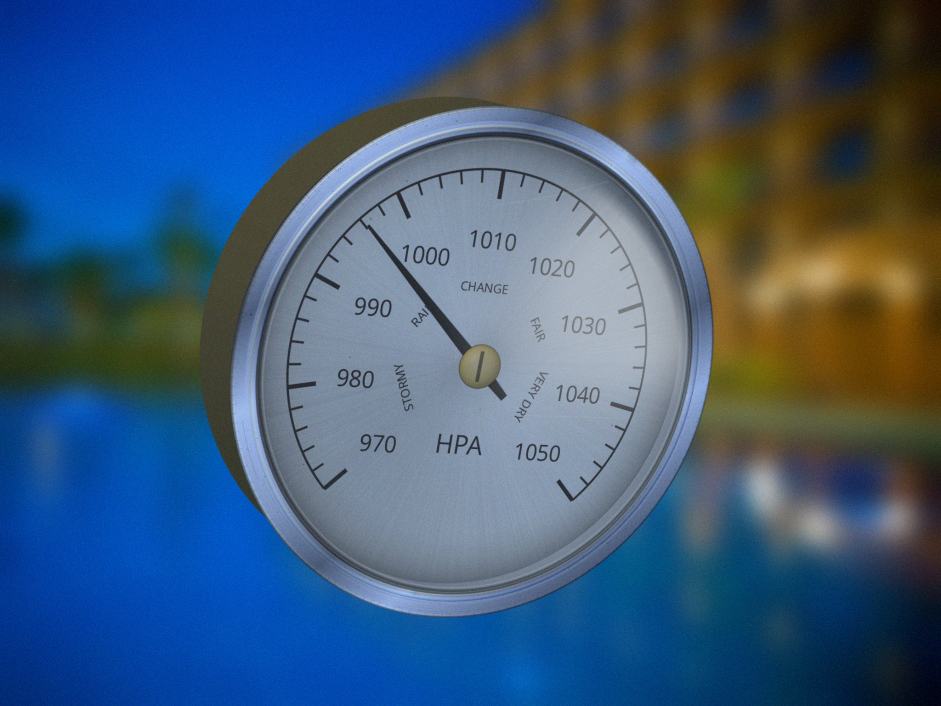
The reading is 996hPa
